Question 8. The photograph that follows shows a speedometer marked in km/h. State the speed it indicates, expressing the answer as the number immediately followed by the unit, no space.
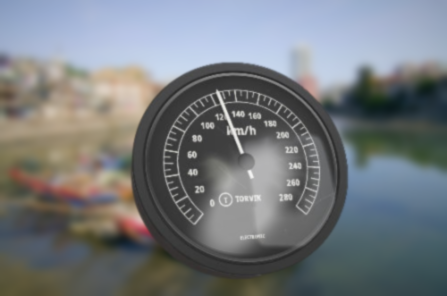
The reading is 125km/h
